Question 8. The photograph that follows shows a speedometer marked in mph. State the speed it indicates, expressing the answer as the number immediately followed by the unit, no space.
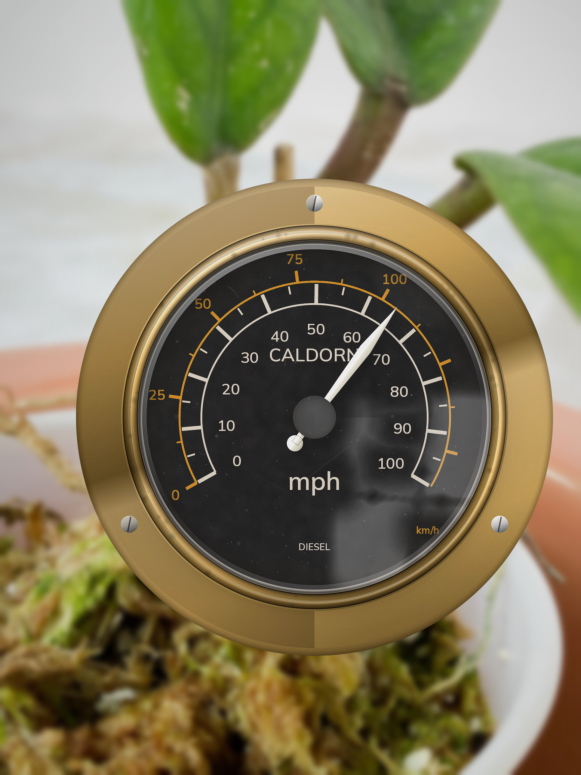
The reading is 65mph
